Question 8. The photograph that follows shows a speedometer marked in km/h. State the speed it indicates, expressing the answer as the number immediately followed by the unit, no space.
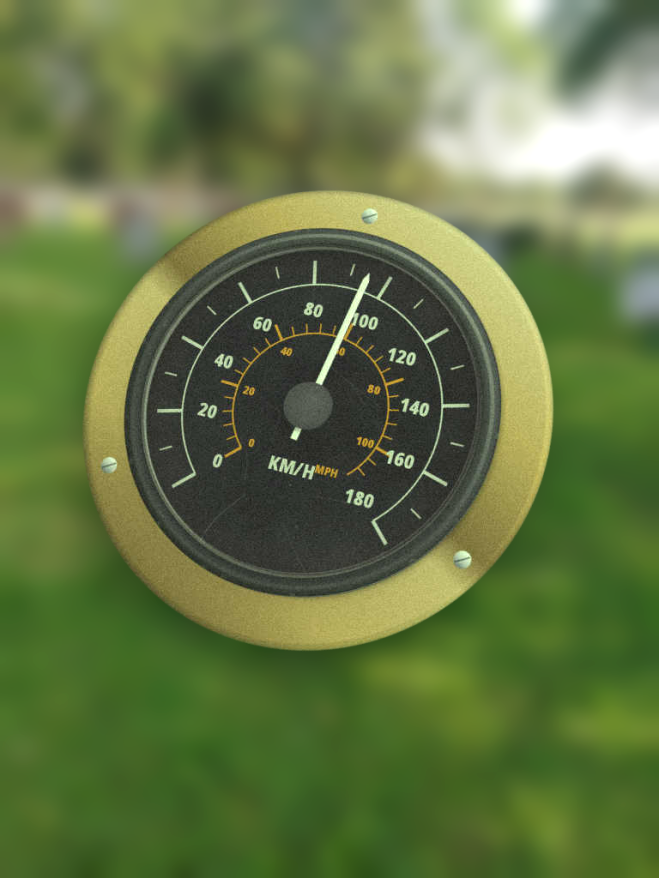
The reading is 95km/h
